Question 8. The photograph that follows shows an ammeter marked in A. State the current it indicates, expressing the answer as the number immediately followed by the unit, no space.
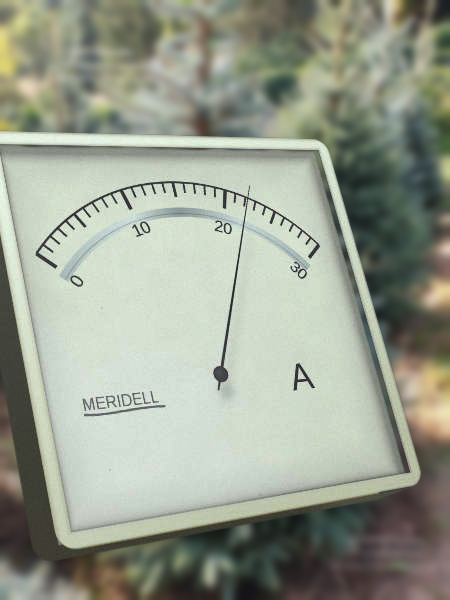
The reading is 22A
